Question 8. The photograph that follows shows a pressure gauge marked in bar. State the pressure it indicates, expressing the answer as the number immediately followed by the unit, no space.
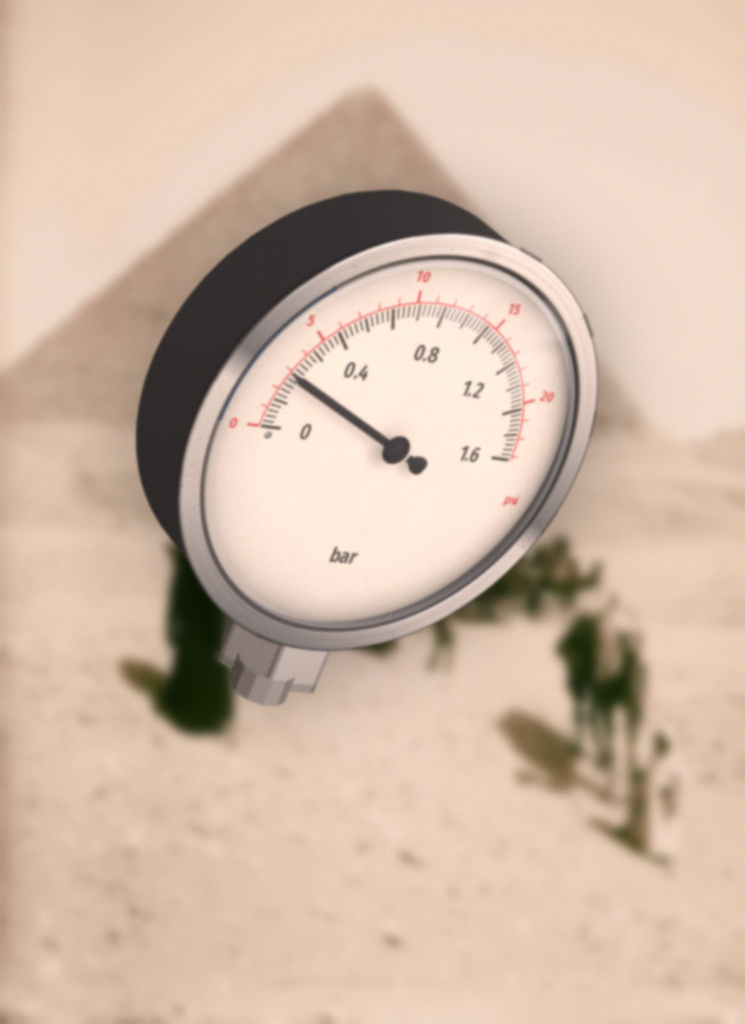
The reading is 0.2bar
